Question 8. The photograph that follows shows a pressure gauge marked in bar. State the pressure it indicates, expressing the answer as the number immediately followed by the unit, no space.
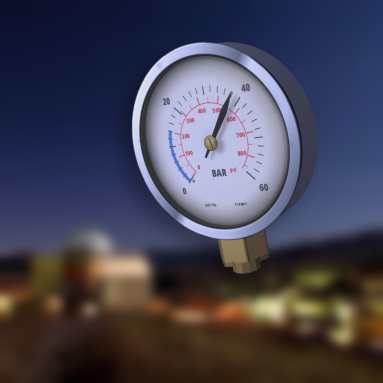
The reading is 38bar
